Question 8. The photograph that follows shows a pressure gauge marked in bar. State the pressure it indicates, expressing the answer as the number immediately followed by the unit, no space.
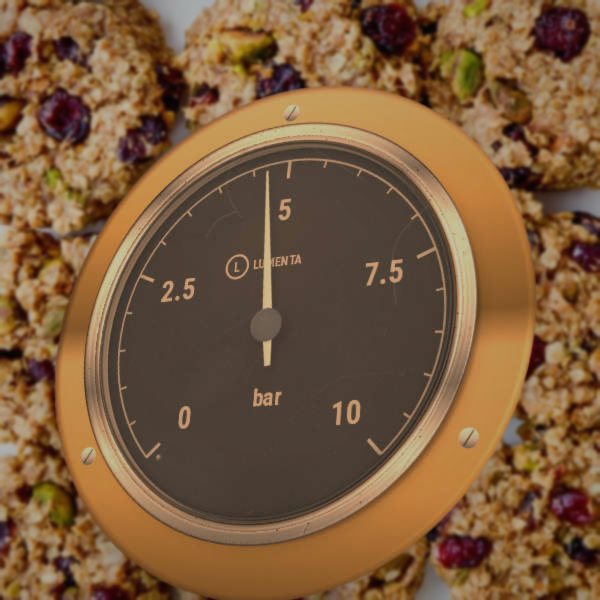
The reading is 4.75bar
